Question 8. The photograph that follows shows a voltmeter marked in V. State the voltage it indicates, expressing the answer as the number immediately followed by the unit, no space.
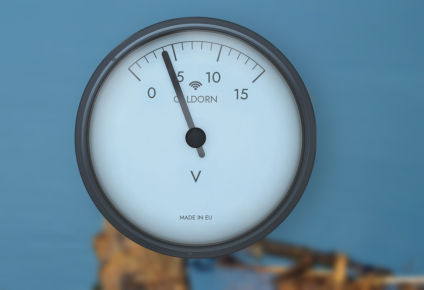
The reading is 4V
